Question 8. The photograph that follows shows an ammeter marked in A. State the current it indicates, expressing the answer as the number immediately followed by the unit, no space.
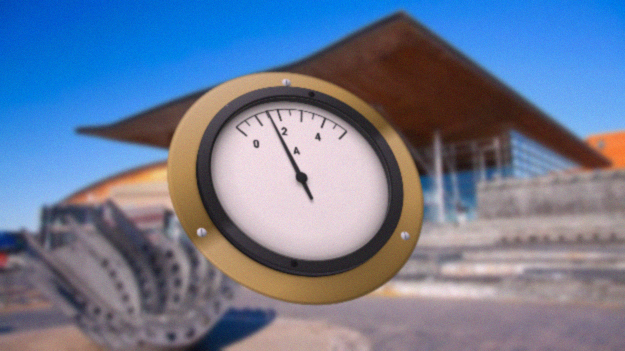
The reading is 1.5A
